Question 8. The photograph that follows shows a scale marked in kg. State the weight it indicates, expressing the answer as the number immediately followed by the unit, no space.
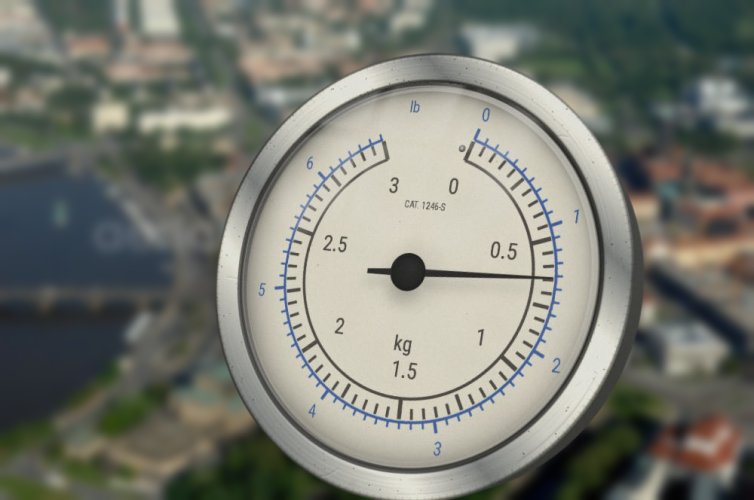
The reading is 0.65kg
